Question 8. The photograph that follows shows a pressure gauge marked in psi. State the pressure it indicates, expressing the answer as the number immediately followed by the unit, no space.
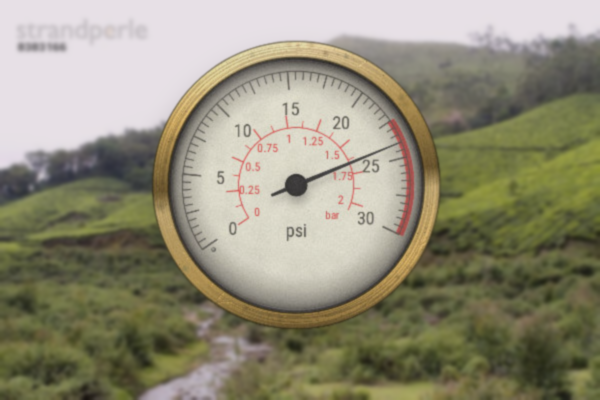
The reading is 24psi
